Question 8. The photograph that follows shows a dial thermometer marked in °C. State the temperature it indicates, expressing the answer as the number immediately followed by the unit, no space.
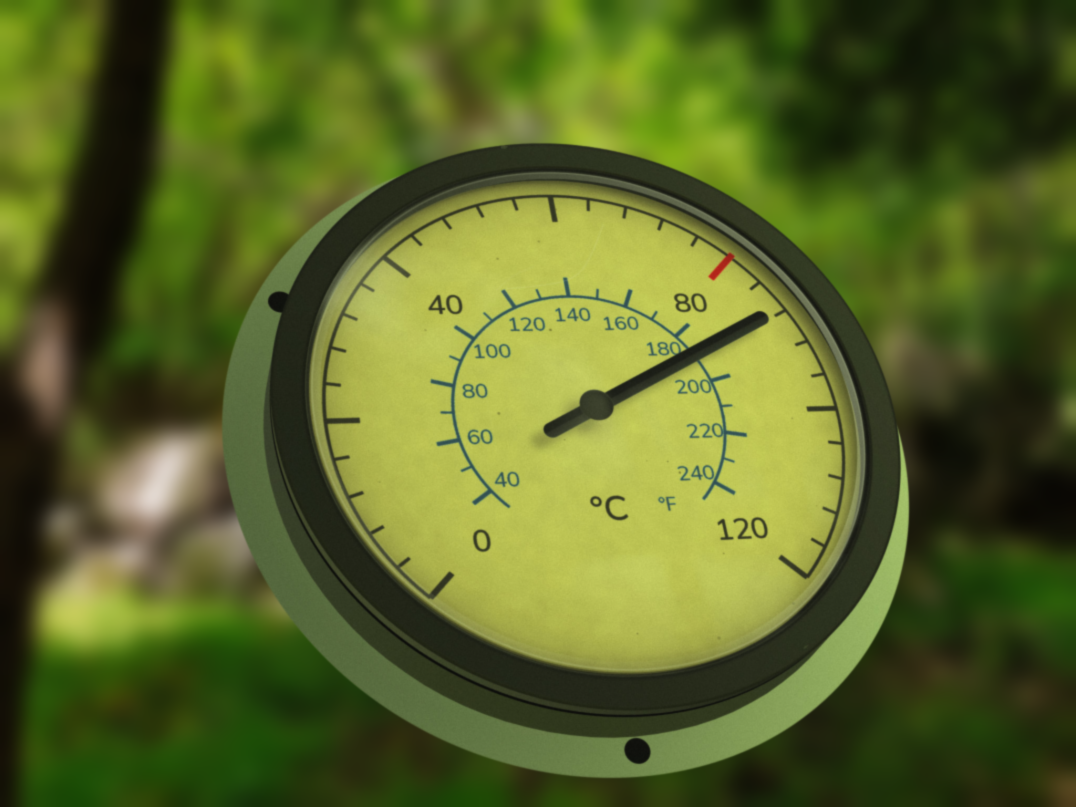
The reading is 88°C
